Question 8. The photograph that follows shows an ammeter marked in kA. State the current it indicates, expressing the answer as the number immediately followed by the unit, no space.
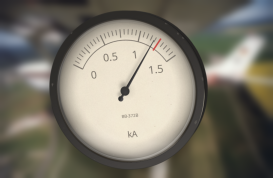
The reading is 1.2kA
